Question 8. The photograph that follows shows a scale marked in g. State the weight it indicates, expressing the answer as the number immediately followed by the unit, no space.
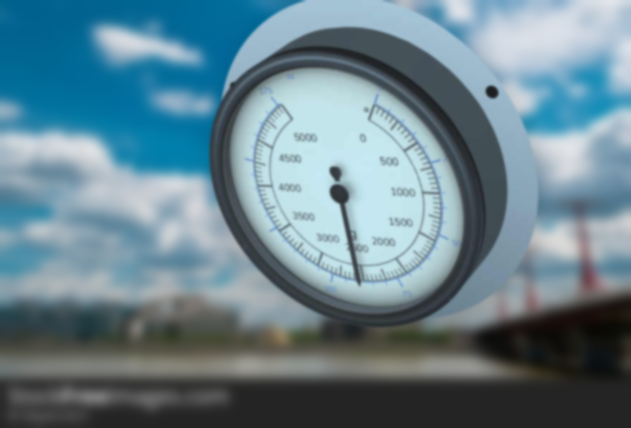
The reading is 2500g
